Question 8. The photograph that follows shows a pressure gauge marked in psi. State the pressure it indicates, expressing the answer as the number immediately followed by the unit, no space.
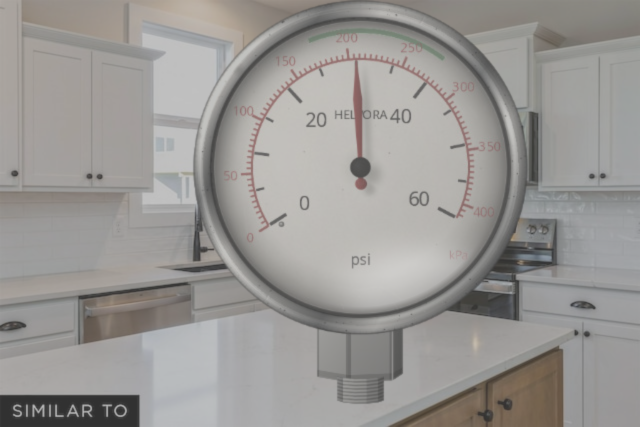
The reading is 30psi
